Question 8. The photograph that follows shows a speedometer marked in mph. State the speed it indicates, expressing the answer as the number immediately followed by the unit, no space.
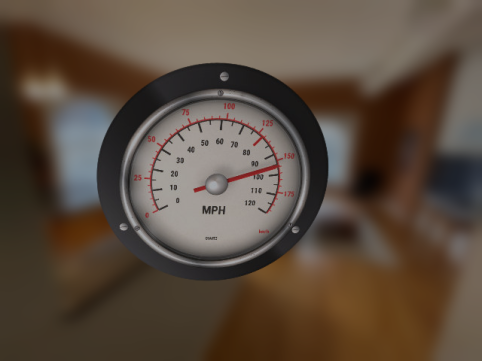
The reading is 95mph
